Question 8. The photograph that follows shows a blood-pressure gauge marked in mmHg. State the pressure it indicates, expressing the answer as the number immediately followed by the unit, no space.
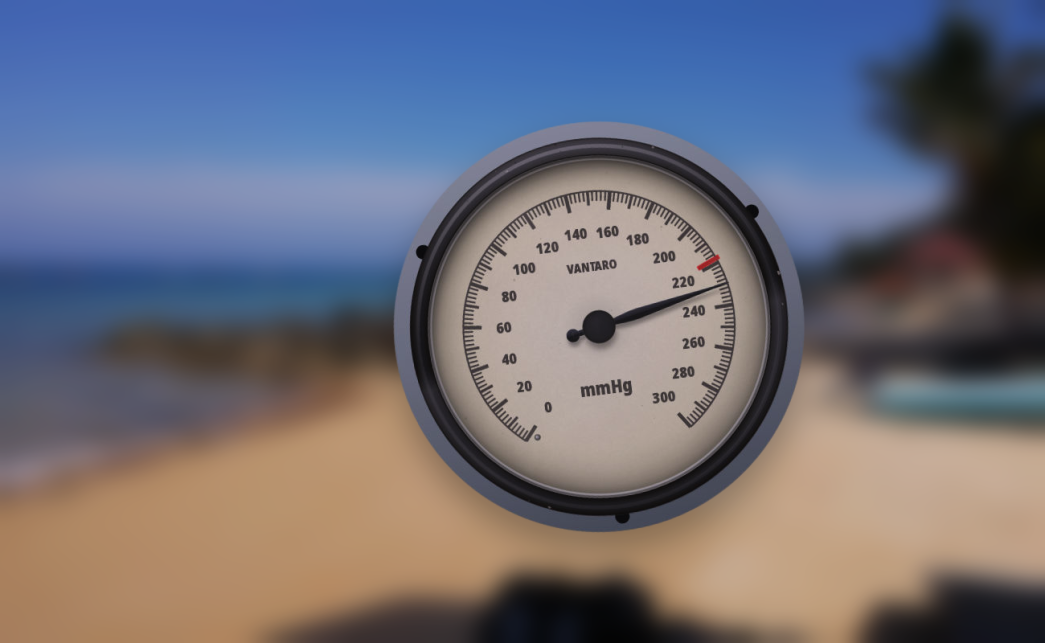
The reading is 230mmHg
